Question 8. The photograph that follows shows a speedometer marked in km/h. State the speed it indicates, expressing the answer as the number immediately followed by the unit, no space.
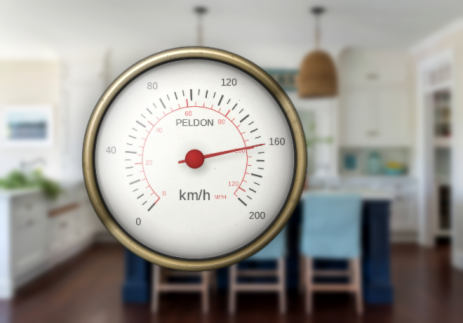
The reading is 160km/h
